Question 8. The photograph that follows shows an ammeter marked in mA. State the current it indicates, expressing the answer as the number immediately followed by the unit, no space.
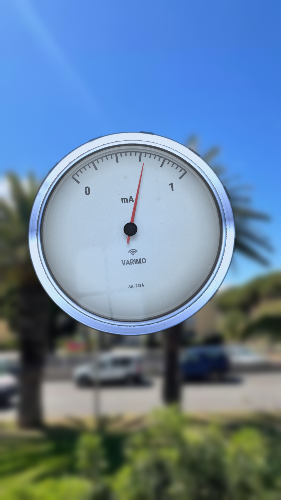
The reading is 0.64mA
